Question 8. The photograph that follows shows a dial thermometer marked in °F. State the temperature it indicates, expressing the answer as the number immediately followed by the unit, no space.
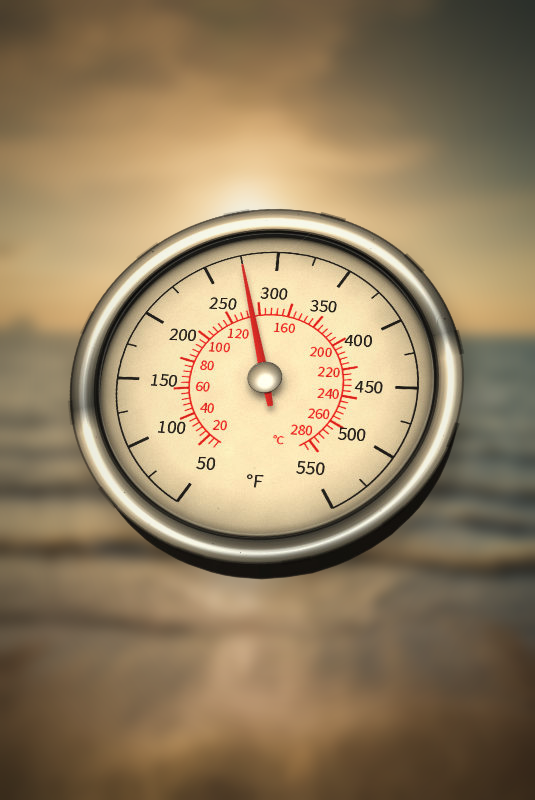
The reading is 275°F
